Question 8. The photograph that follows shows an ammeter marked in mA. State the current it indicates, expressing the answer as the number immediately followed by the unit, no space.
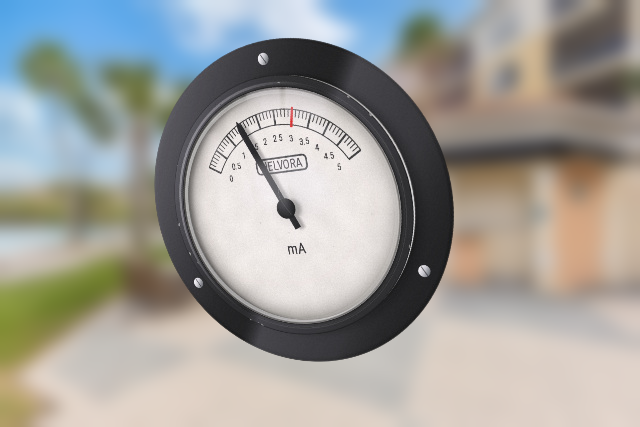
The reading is 1.5mA
